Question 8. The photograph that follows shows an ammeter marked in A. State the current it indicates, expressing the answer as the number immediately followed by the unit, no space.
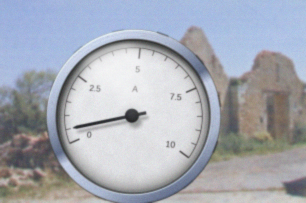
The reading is 0.5A
